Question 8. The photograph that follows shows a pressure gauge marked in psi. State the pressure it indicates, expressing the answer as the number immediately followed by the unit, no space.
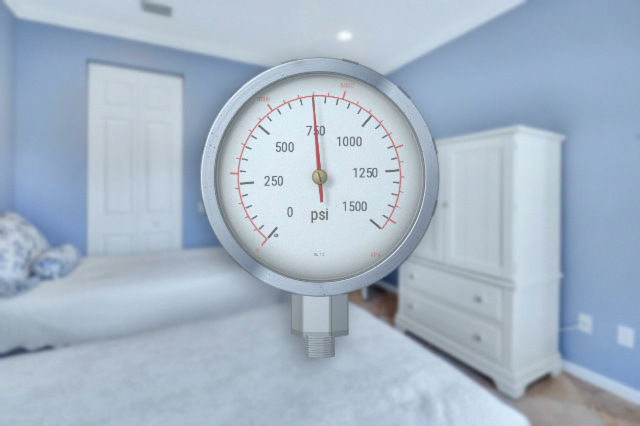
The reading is 750psi
